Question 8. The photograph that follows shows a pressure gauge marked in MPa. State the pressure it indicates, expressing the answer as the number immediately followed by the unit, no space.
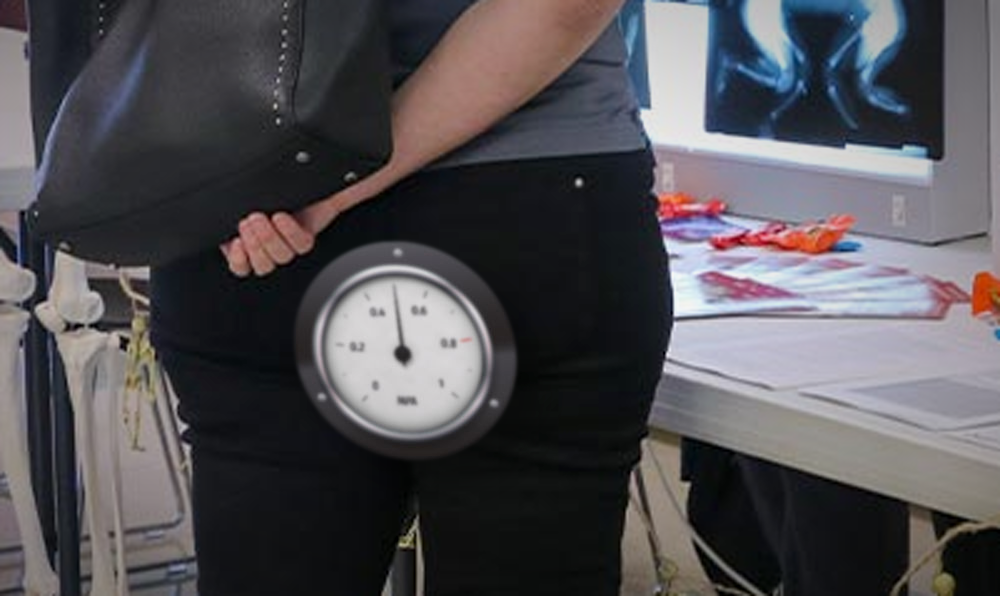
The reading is 0.5MPa
